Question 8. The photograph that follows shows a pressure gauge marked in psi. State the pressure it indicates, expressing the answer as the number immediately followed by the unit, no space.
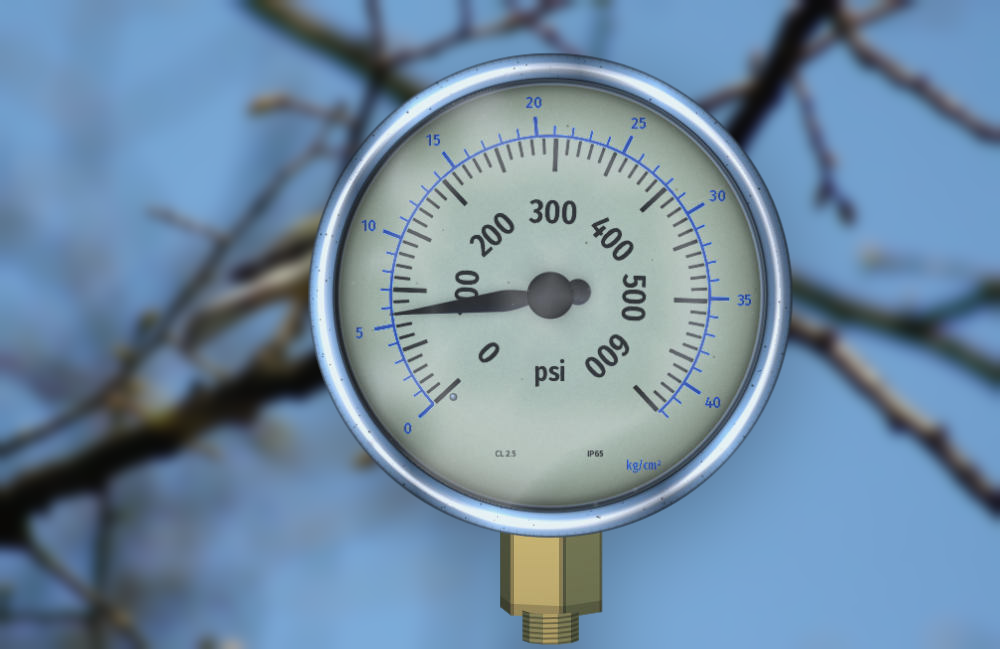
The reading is 80psi
